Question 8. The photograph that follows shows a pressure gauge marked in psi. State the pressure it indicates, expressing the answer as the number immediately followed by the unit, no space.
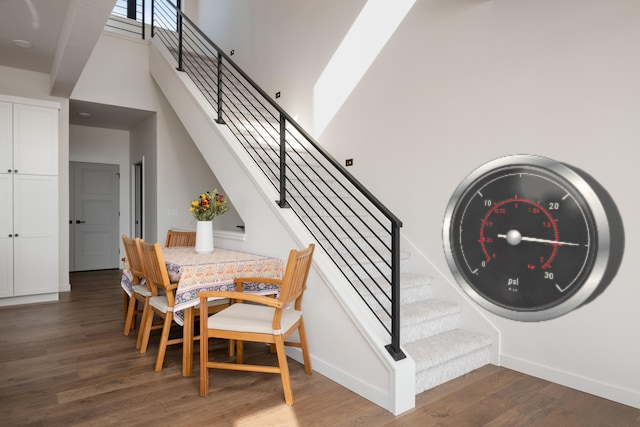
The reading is 25psi
